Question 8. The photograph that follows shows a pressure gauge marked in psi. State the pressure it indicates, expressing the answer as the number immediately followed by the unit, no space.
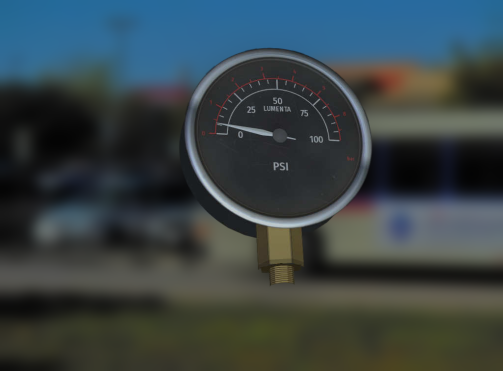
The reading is 5psi
